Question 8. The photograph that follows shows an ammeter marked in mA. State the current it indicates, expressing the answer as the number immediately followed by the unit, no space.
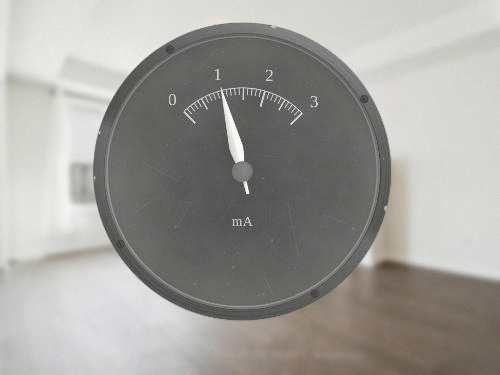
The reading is 1mA
